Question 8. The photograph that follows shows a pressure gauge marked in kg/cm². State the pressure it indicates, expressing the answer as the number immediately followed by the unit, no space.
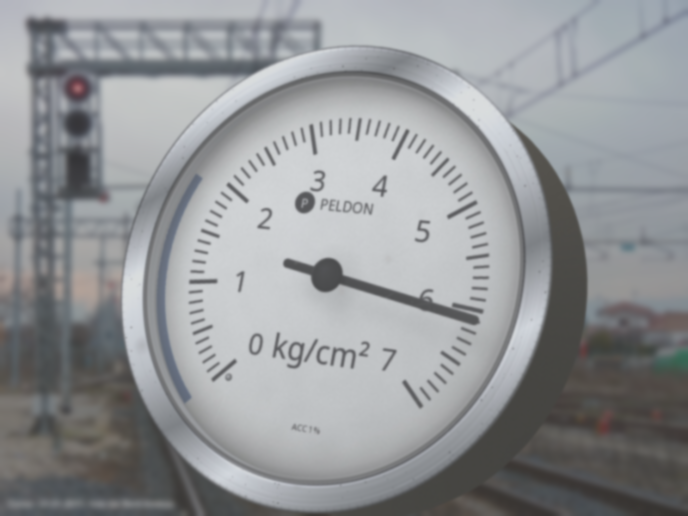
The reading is 6.1kg/cm²
